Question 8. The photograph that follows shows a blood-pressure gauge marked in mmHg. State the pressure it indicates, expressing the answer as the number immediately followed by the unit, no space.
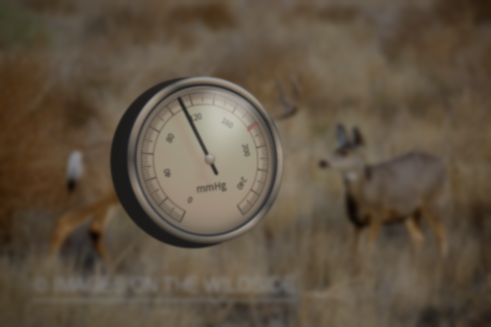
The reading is 110mmHg
